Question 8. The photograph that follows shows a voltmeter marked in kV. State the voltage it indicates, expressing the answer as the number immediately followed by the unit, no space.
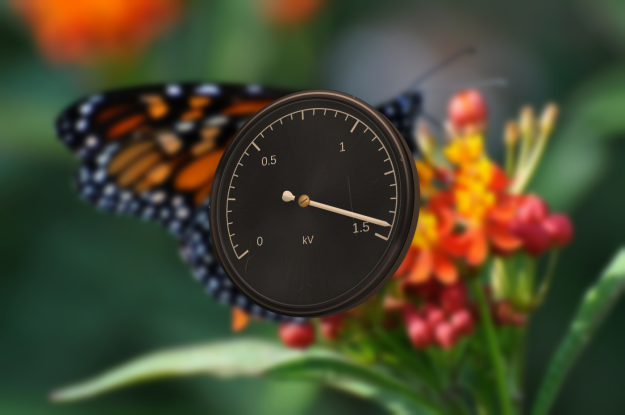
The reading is 1.45kV
